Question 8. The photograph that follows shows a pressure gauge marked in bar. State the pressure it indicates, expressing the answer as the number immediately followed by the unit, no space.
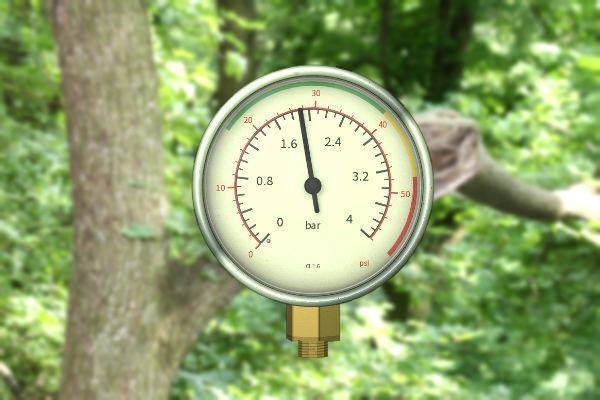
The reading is 1.9bar
